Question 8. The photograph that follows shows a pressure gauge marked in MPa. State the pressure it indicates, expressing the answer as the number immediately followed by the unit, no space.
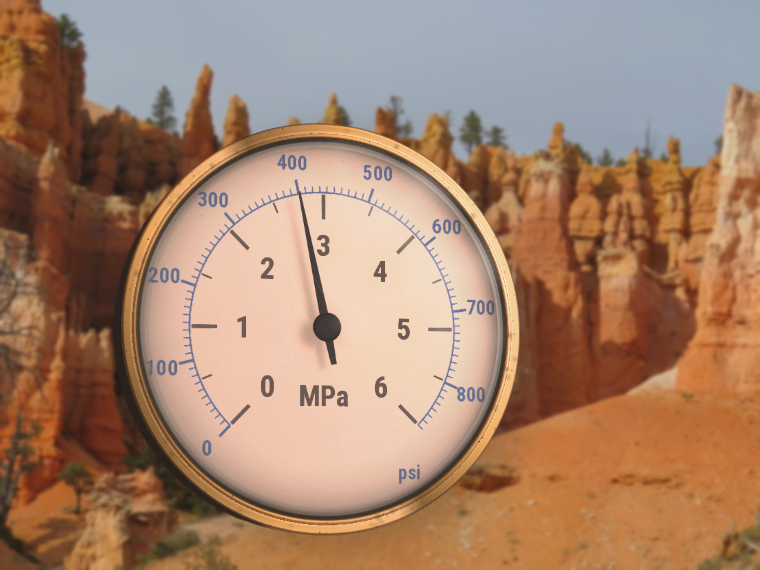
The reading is 2.75MPa
